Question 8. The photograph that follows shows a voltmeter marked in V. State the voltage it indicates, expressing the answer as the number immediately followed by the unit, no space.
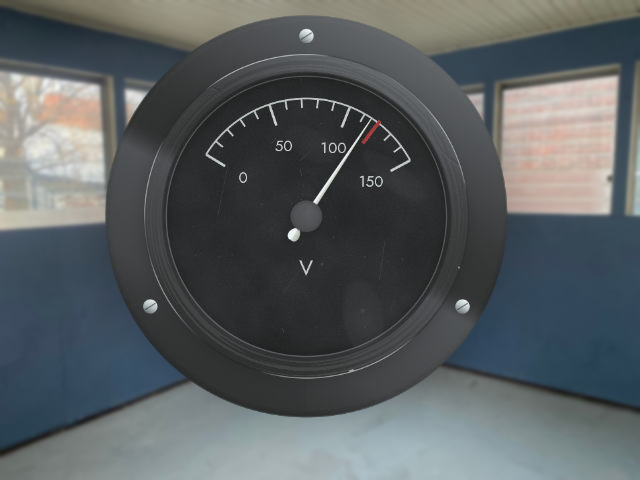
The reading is 115V
